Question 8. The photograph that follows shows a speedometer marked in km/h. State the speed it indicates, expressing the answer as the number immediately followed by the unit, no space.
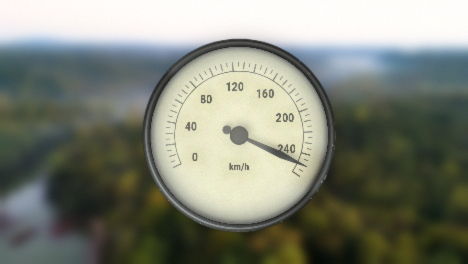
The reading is 250km/h
